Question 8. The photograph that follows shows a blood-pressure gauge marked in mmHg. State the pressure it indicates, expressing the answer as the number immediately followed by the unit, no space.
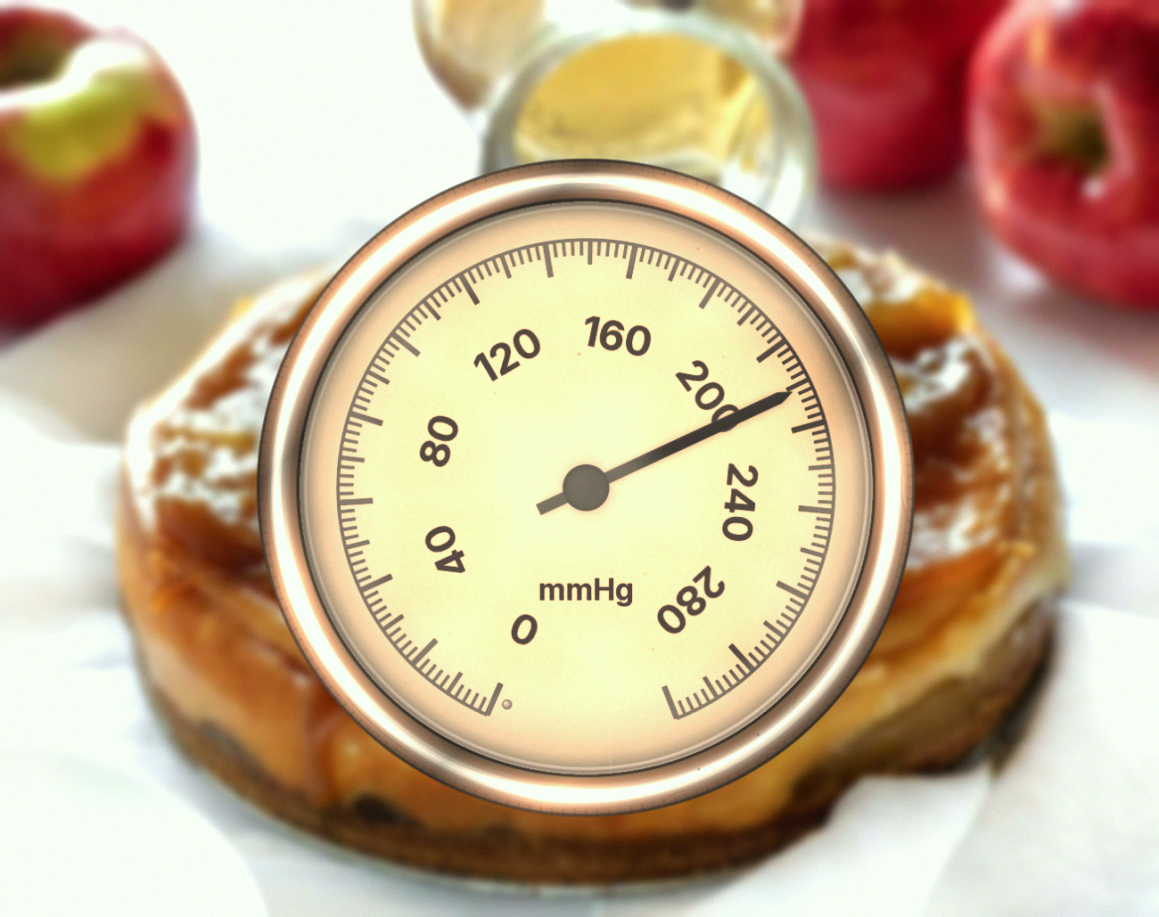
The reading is 211mmHg
